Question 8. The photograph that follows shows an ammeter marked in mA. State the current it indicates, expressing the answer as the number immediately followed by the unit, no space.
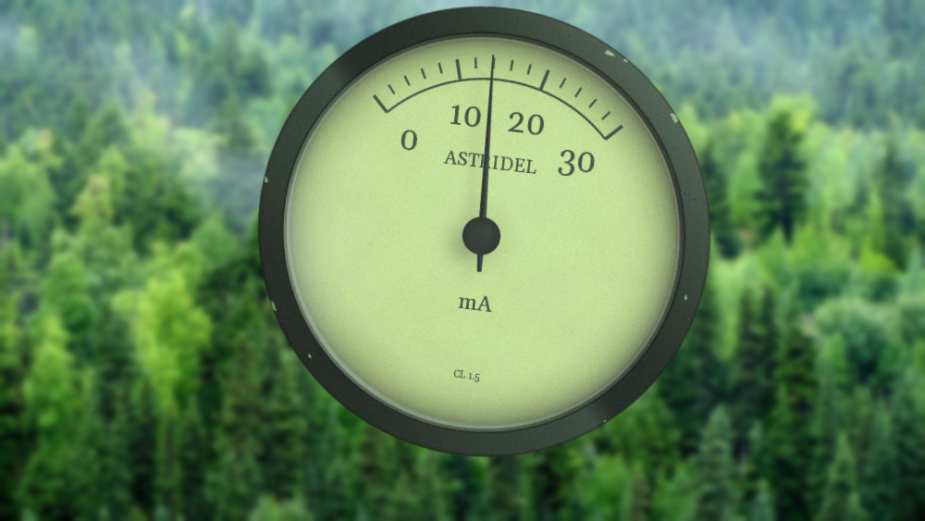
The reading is 14mA
